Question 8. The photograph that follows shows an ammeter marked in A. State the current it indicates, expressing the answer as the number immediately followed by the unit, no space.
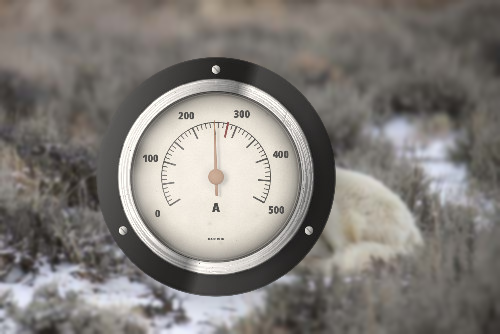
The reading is 250A
